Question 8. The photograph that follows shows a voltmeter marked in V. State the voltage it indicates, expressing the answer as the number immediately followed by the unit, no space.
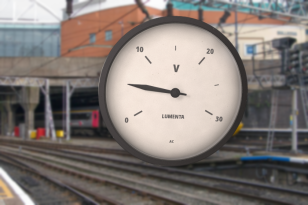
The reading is 5V
